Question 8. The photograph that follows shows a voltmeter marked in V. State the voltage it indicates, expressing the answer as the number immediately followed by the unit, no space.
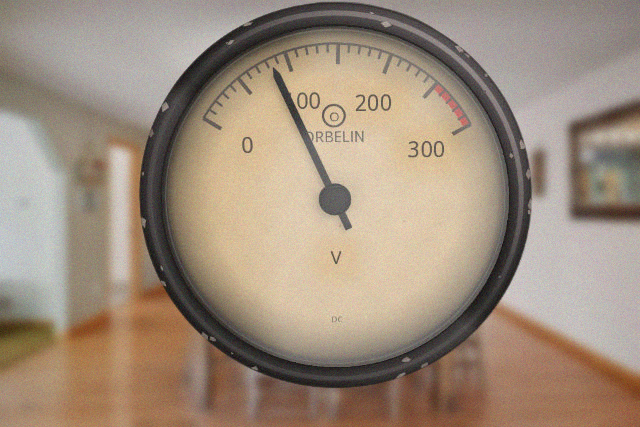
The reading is 85V
